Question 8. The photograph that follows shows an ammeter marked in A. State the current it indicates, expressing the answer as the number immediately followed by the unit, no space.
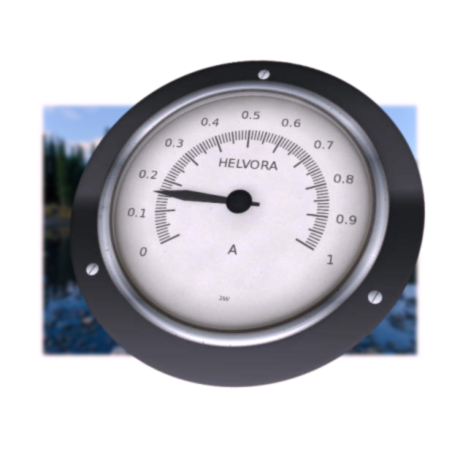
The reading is 0.15A
